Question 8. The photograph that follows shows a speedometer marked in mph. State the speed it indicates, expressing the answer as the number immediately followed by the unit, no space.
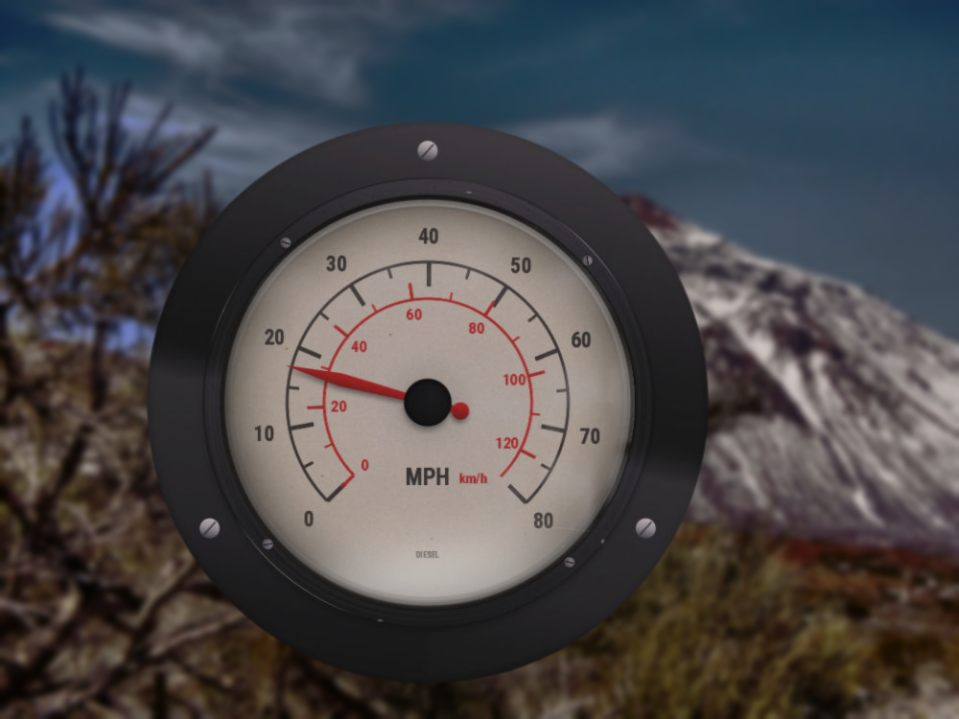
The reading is 17.5mph
